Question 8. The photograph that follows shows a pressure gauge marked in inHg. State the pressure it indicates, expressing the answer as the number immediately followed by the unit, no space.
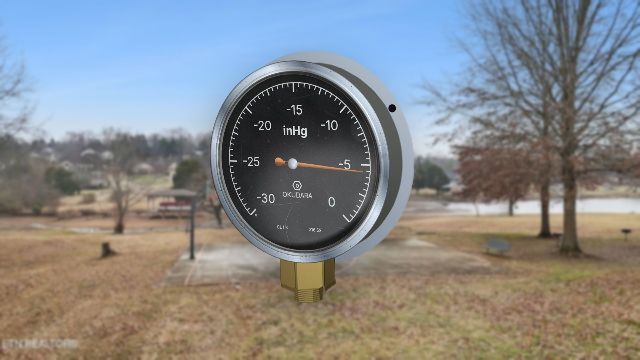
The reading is -4.5inHg
